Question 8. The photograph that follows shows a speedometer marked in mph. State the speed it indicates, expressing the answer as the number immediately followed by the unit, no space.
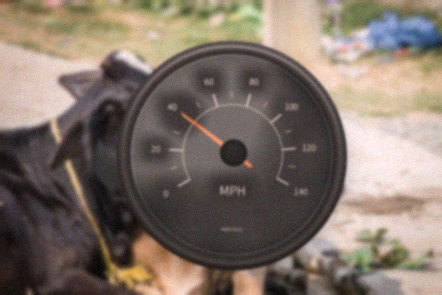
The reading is 40mph
